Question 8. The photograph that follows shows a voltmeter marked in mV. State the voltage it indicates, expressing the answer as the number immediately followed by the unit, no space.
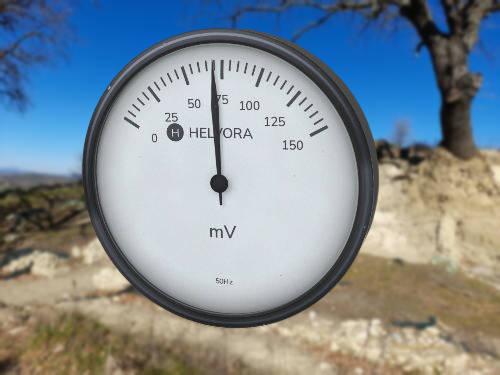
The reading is 70mV
